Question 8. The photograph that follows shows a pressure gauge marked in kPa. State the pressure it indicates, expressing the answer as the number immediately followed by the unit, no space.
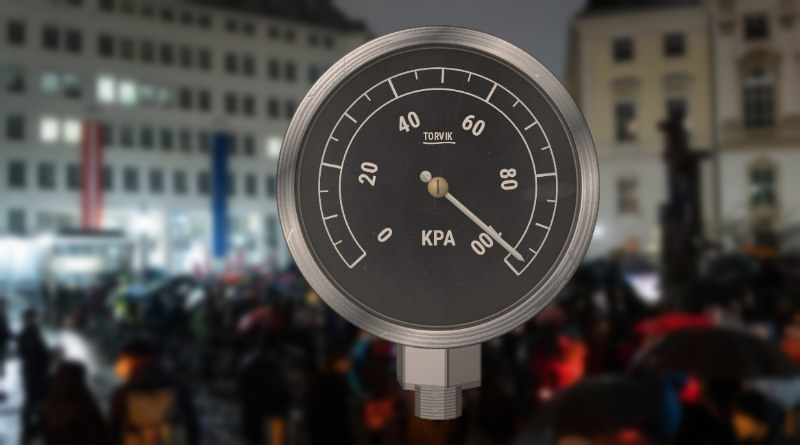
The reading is 97.5kPa
